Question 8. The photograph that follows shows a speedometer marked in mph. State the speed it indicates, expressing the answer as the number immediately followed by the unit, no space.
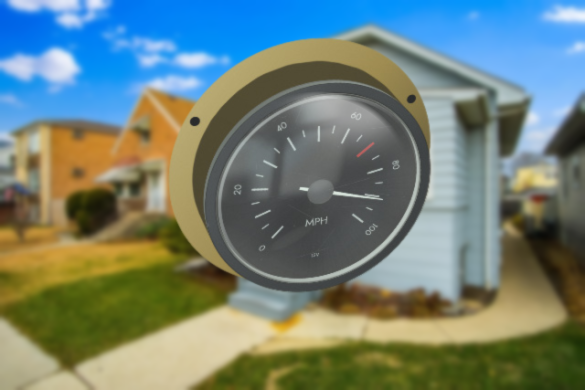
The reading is 90mph
